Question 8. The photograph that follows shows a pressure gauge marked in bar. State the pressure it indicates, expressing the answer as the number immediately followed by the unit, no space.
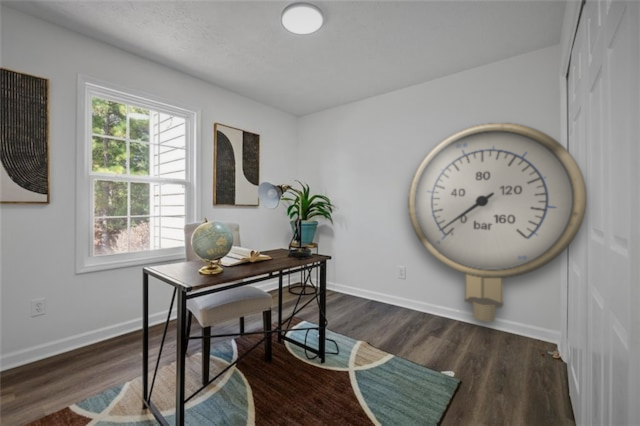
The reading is 5bar
